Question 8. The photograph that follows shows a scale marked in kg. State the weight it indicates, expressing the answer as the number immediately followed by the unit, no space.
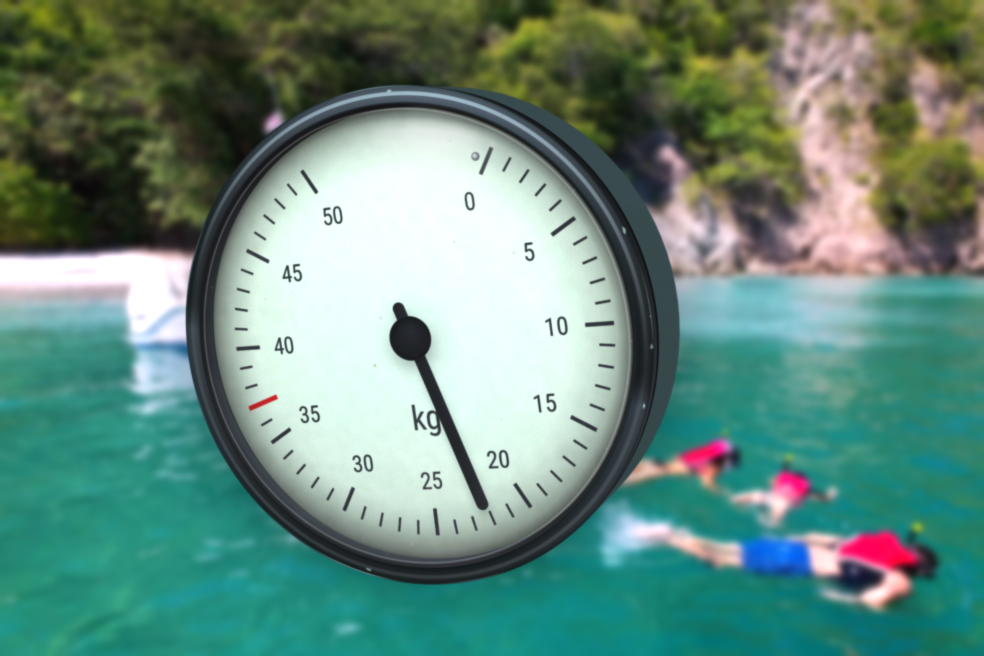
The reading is 22kg
